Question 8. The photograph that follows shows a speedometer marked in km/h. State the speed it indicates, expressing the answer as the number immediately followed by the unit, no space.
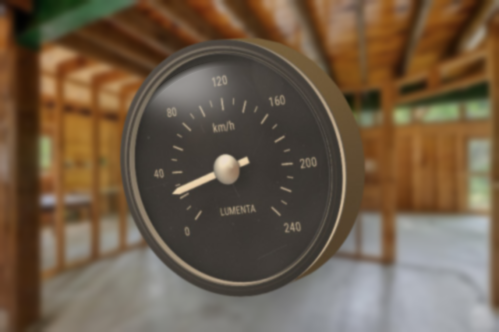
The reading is 25km/h
